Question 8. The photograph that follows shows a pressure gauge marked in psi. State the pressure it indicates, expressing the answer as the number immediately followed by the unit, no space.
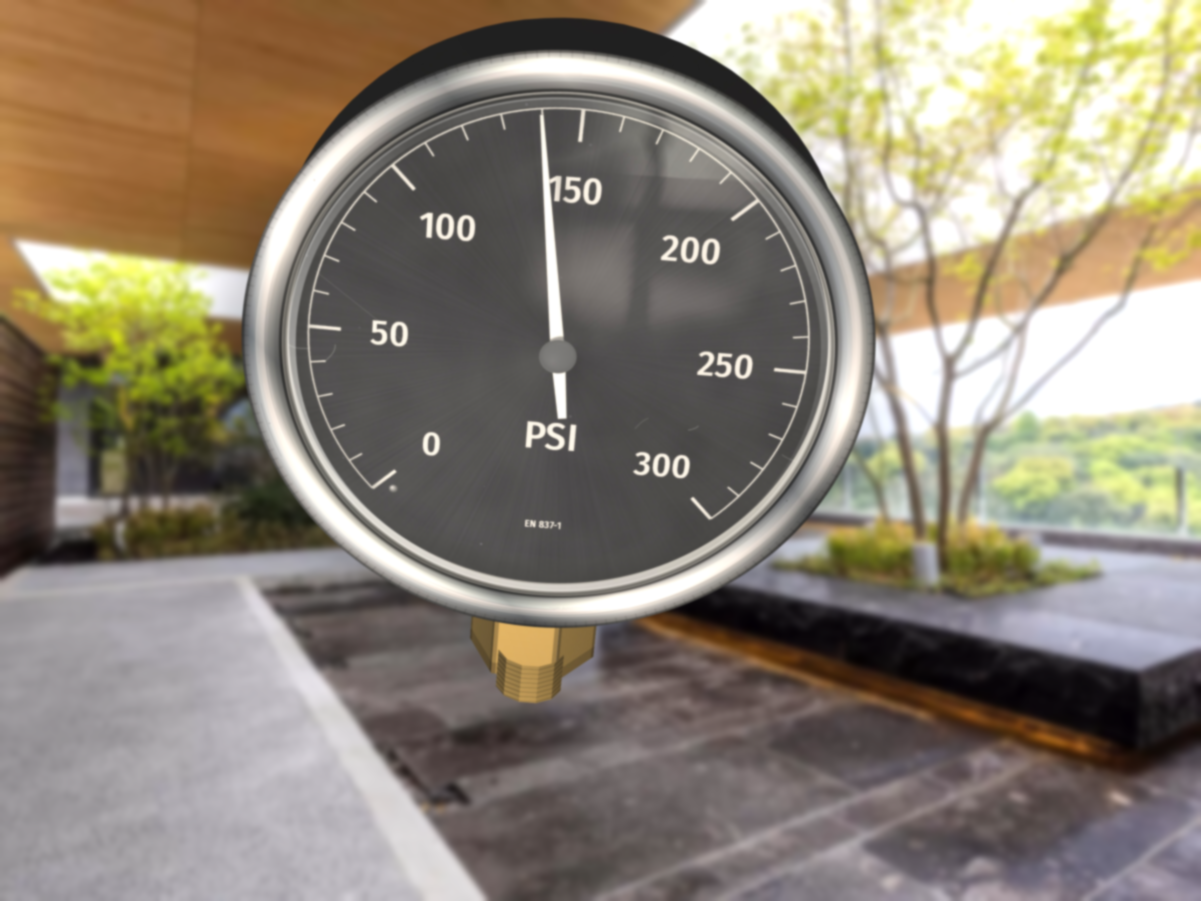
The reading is 140psi
